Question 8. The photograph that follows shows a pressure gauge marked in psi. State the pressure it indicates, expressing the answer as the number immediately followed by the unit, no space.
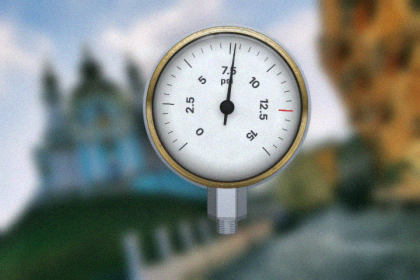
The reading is 7.75psi
